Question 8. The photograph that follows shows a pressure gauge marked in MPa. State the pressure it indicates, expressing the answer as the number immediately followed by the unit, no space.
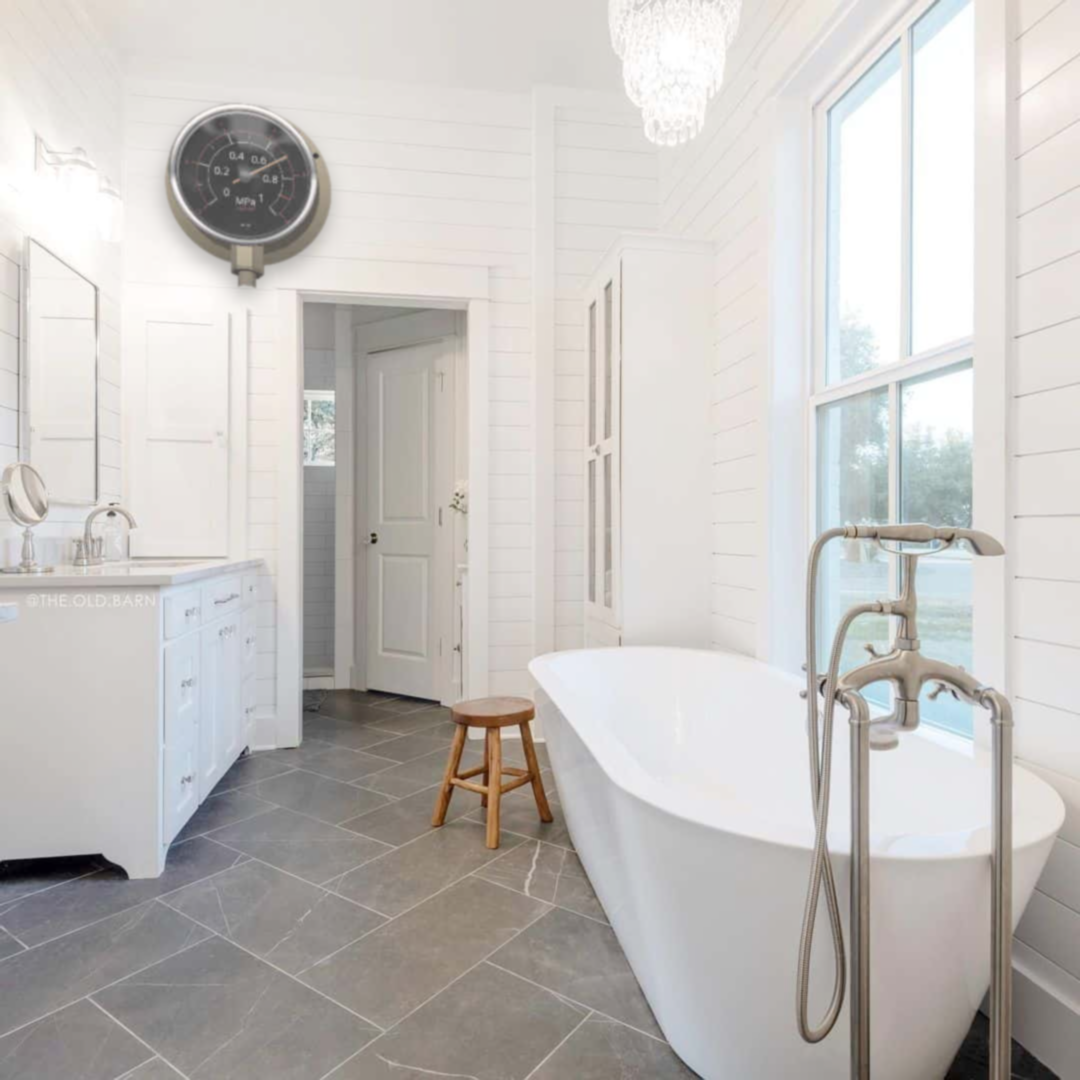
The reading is 0.7MPa
